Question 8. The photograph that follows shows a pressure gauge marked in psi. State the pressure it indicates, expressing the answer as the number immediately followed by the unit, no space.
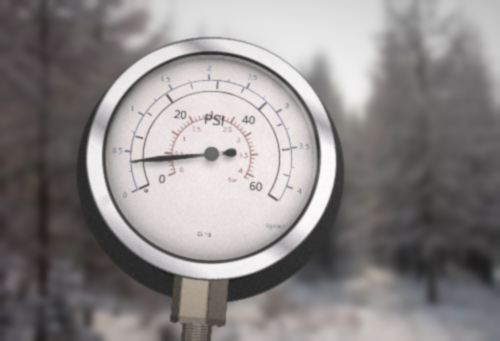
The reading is 5psi
